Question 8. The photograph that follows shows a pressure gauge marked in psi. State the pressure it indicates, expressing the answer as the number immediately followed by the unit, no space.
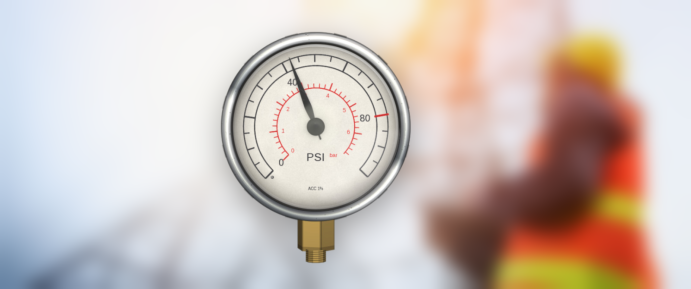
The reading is 42.5psi
